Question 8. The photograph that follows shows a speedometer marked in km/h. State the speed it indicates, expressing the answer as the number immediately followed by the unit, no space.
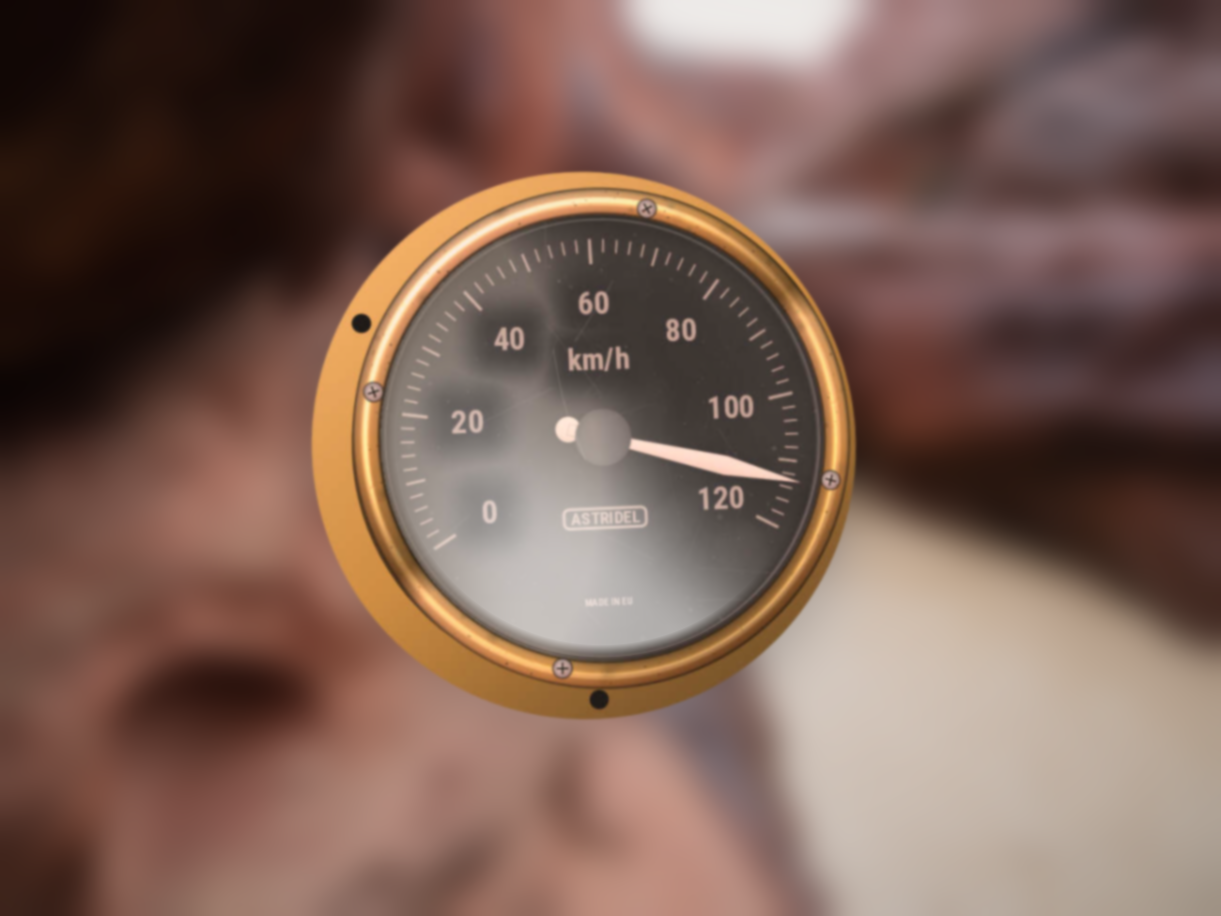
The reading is 113km/h
